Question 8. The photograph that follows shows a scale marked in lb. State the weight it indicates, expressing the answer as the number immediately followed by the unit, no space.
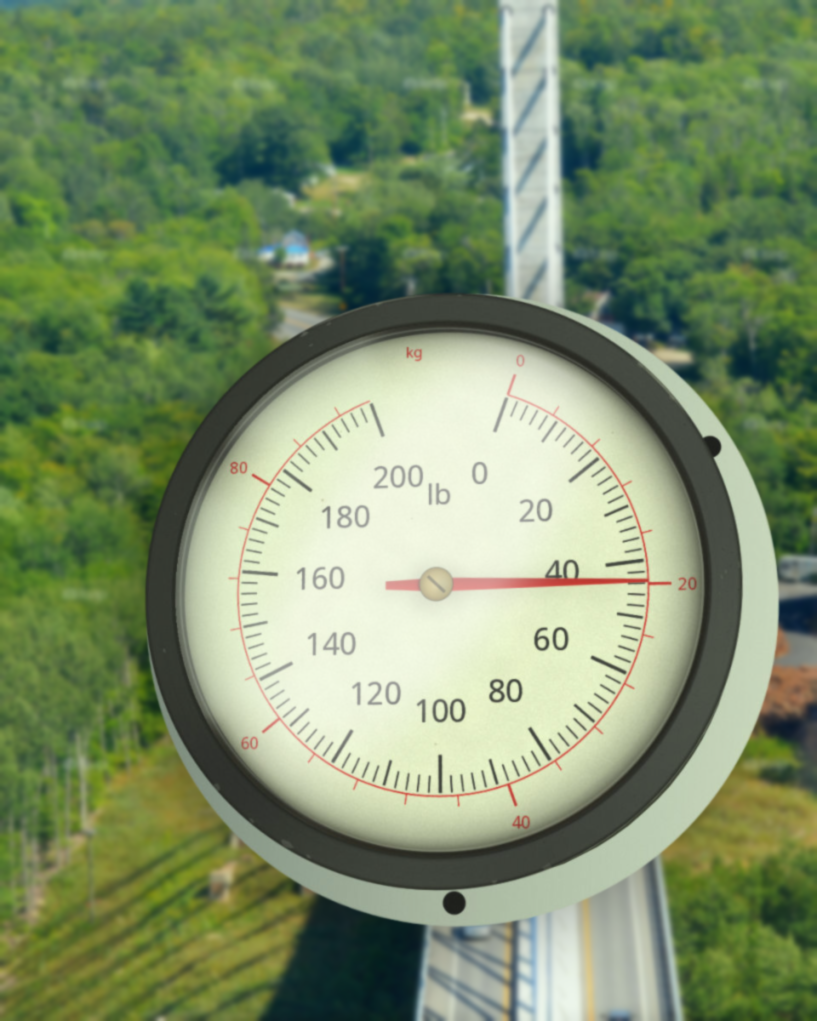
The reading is 44lb
